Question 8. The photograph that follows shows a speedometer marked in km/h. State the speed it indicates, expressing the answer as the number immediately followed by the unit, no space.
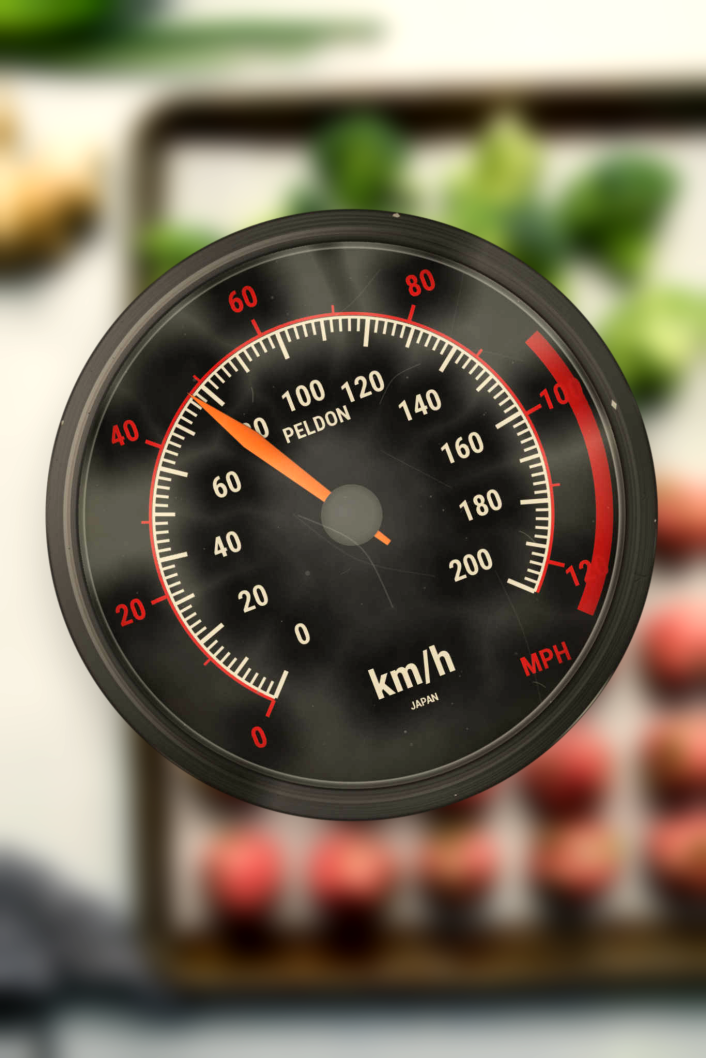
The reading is 77km/h
